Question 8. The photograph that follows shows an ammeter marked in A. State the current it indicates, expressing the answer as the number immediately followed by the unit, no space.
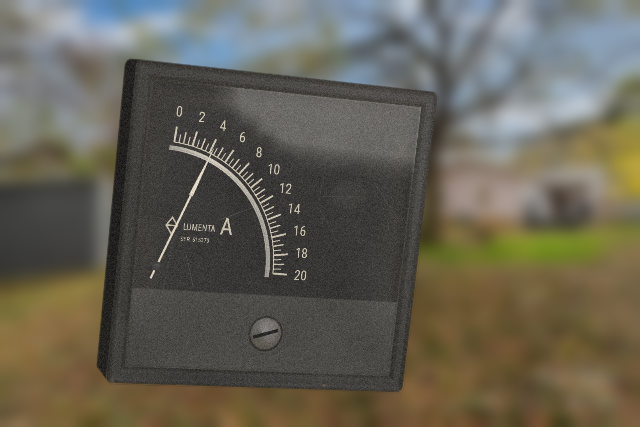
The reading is 4A
